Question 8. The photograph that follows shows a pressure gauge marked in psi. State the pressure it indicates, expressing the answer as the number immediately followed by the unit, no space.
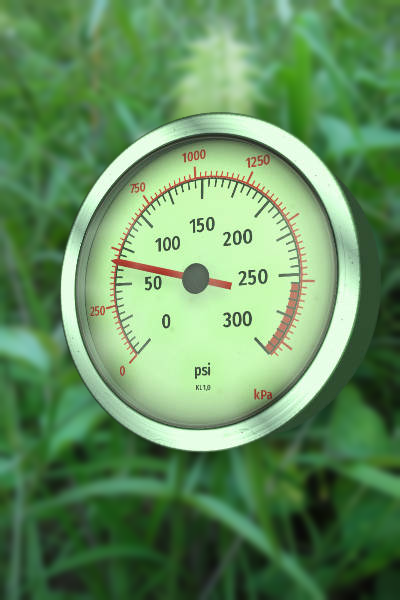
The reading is 65psi
